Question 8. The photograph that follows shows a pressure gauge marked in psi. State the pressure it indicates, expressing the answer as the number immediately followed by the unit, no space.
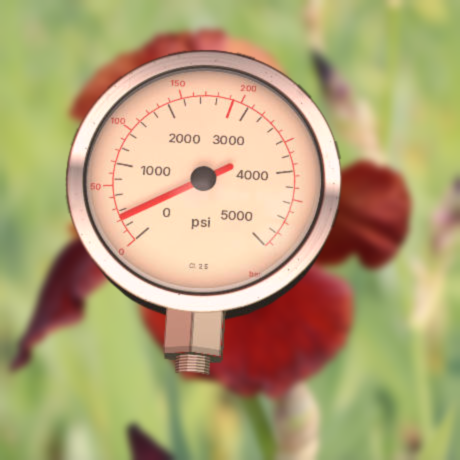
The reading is 300psi
